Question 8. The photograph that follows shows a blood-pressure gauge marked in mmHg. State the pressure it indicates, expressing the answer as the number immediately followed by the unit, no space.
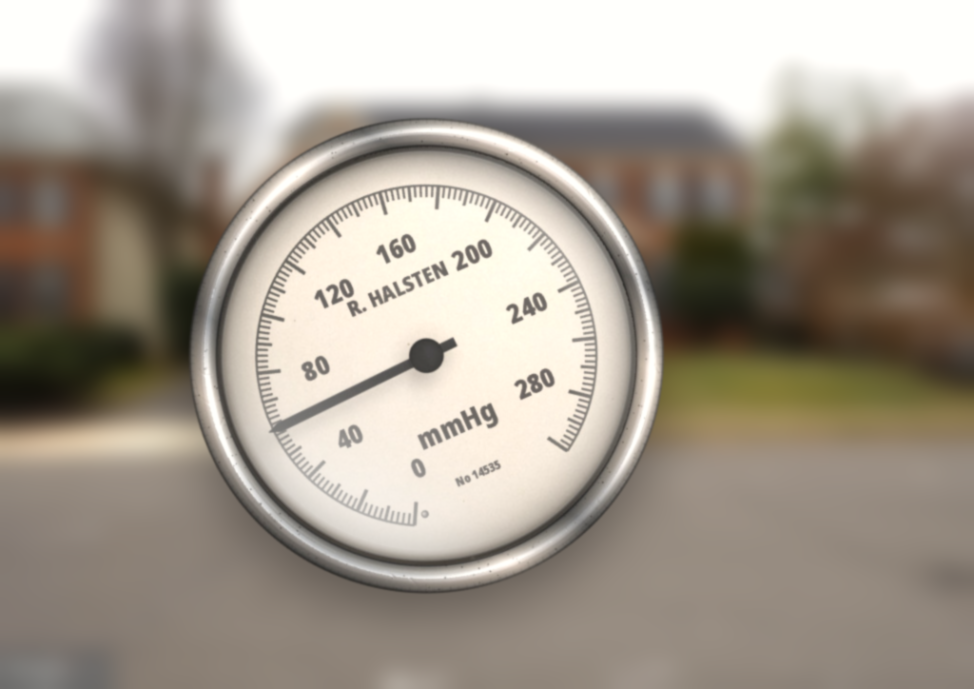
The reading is 60mmHg
